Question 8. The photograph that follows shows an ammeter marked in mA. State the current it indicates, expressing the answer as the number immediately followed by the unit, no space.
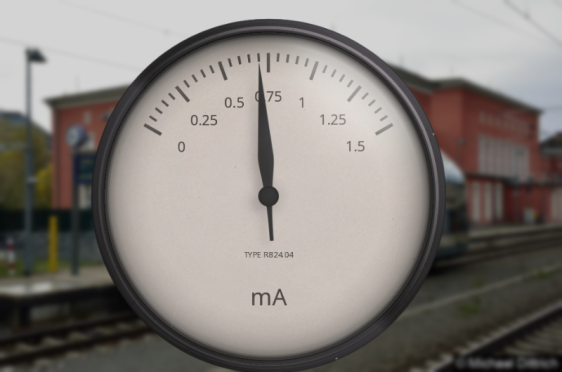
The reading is 0.7mA
